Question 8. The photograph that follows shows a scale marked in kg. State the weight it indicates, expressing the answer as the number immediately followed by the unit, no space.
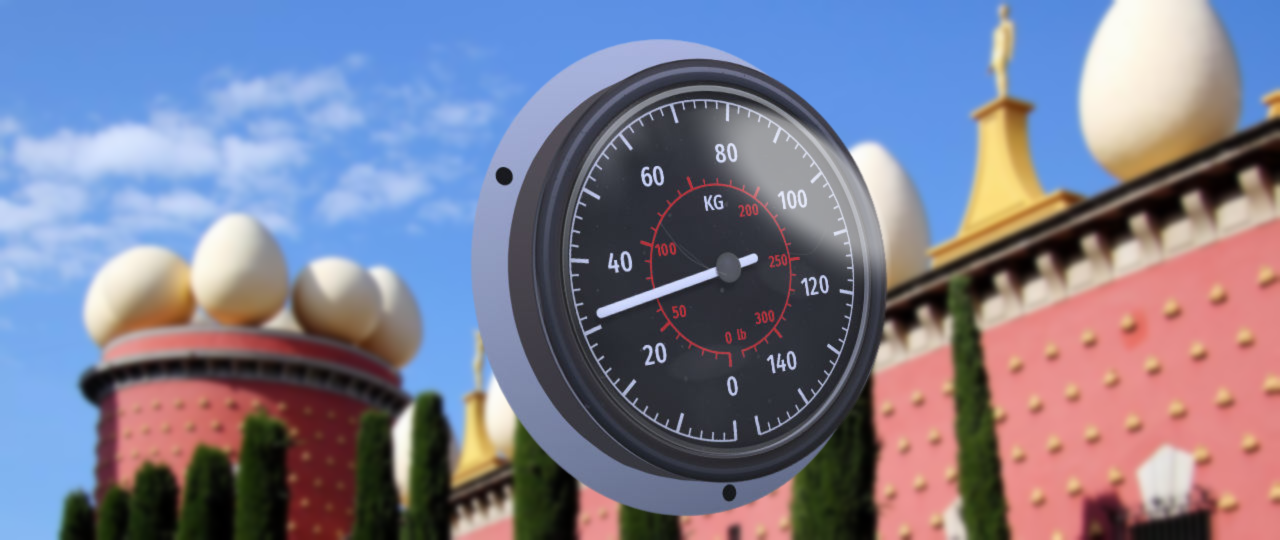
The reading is 32kg
